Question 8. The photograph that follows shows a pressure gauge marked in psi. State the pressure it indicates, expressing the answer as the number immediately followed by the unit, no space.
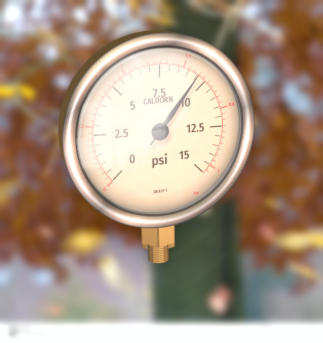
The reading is 9.5psi
